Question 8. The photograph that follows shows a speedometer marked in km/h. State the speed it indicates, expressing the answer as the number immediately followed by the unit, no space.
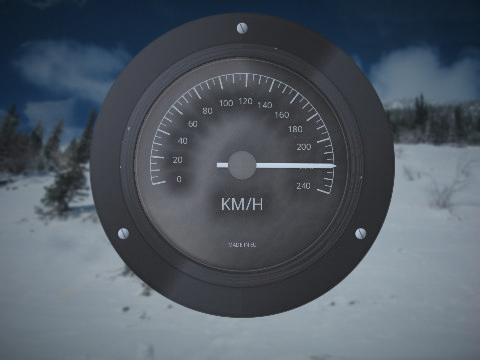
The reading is 220km/h
